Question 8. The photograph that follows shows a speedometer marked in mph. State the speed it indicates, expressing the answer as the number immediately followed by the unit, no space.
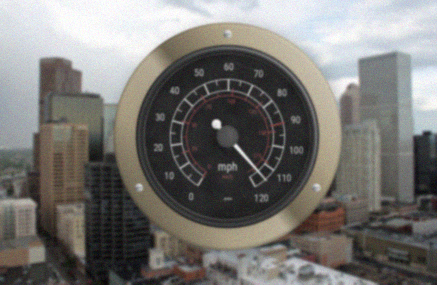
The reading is 115mph
